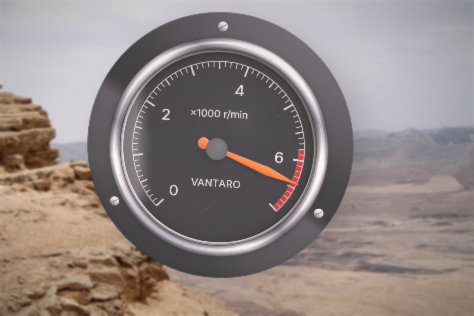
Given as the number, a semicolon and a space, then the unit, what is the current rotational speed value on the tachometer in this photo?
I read 6400; rpm
